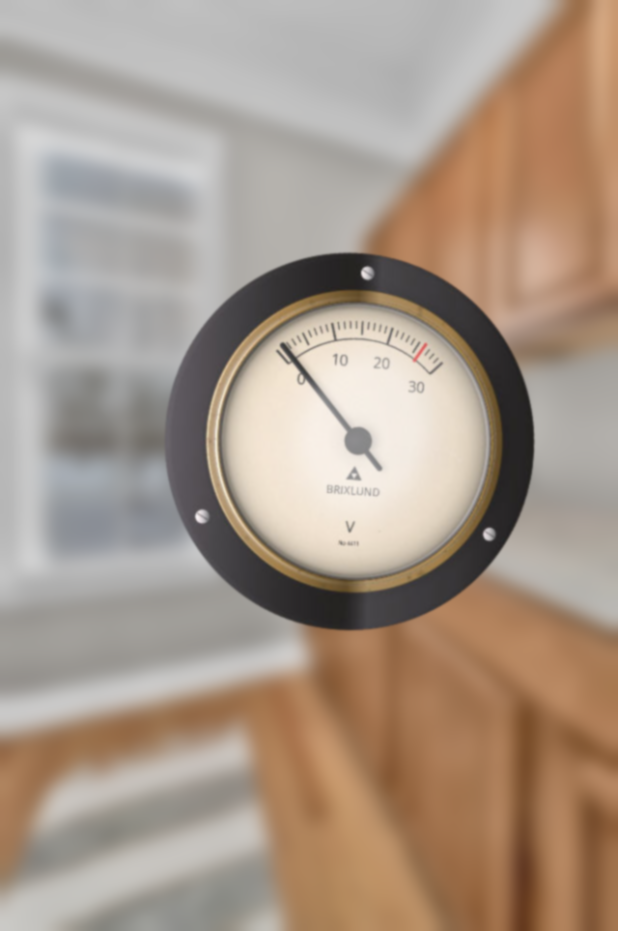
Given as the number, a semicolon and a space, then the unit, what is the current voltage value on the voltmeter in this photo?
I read 1; V
